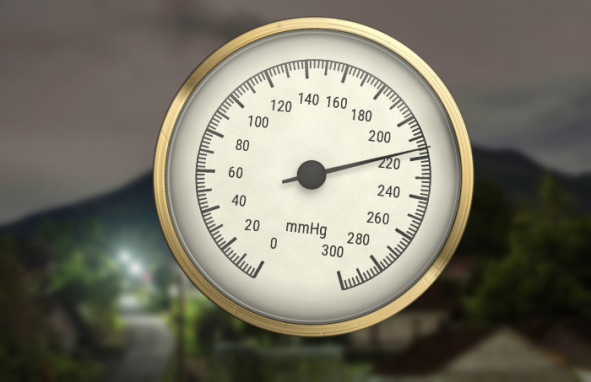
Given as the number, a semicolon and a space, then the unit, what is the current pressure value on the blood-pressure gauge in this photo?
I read 216; mmHg
